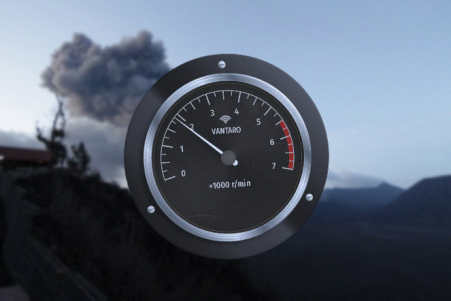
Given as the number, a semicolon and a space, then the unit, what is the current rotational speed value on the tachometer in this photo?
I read 1875; rpm
